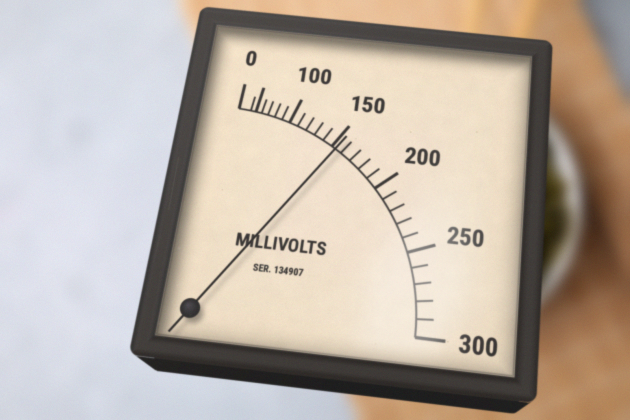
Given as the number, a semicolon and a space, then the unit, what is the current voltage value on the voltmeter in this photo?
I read 155; mV
